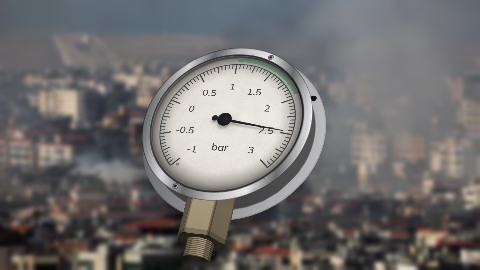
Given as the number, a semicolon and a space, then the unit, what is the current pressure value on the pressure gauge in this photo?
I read 2.5; bar
